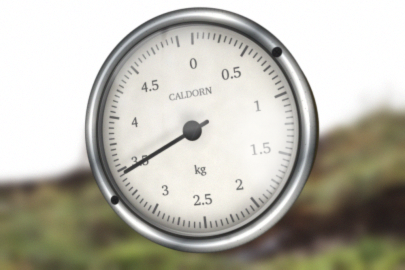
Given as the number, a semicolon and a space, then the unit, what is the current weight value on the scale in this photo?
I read 3.45; kg
